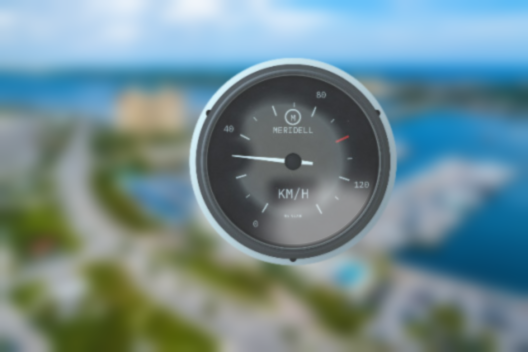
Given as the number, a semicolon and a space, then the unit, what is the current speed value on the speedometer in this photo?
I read 30; km/h
